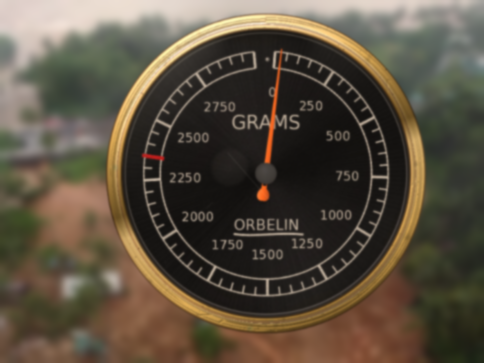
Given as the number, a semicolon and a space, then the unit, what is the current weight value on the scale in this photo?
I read 25; g
